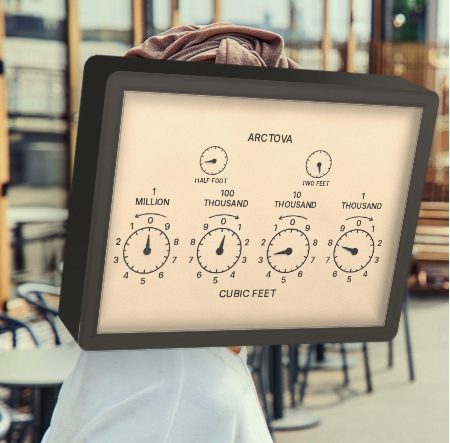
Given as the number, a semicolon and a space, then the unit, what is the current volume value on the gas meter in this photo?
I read 2800; ft³
